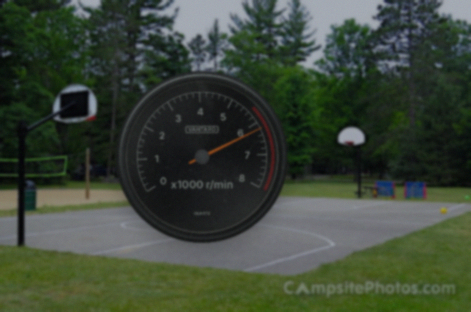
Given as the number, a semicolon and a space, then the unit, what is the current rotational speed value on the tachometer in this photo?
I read 6200; rpm
